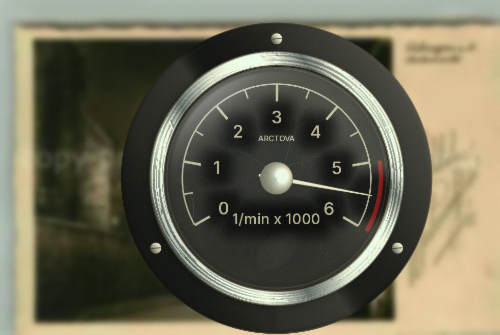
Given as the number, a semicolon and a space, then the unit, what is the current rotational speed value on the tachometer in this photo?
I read 5500; rpm
